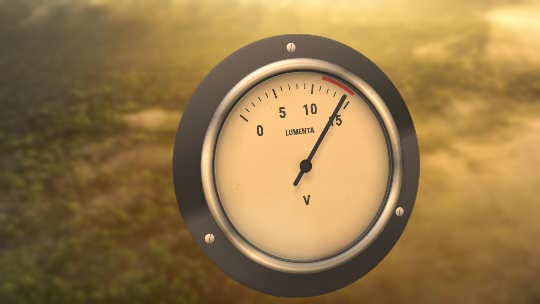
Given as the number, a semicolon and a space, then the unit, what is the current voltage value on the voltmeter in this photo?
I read 14; V
